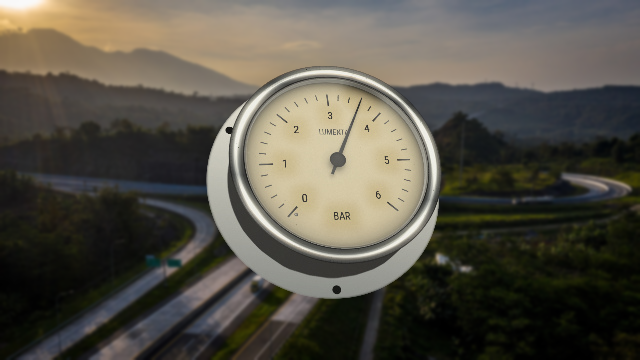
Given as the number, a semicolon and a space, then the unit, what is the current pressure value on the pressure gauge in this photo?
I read 3.6; bar
